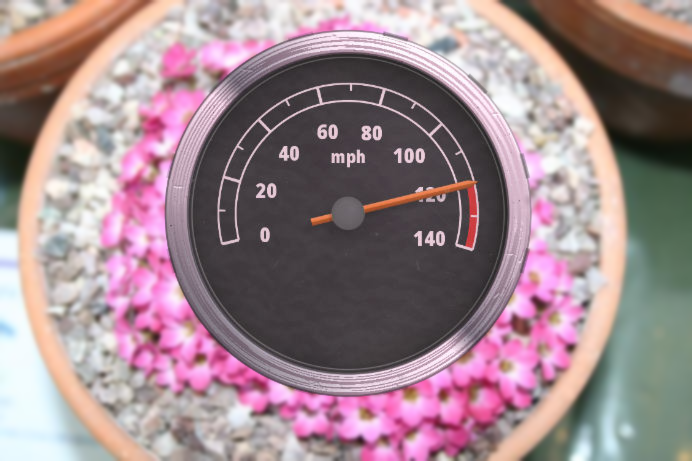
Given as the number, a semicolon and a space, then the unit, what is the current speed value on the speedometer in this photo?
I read 120; mph
